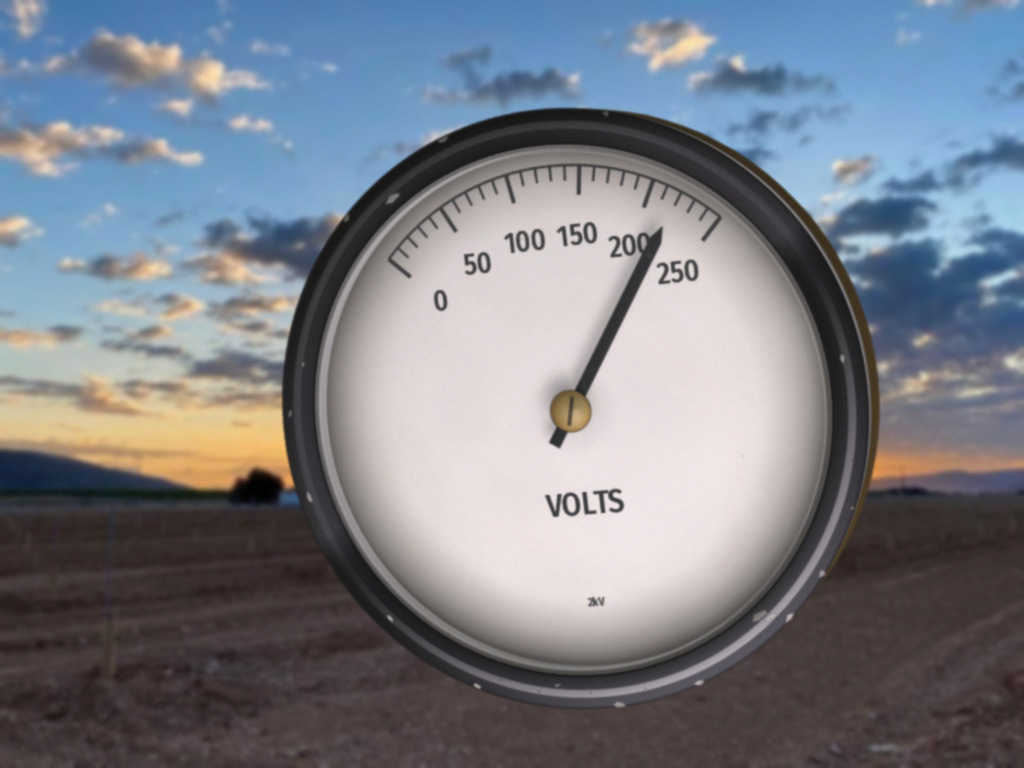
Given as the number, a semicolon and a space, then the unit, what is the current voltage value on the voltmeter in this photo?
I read 220; V
